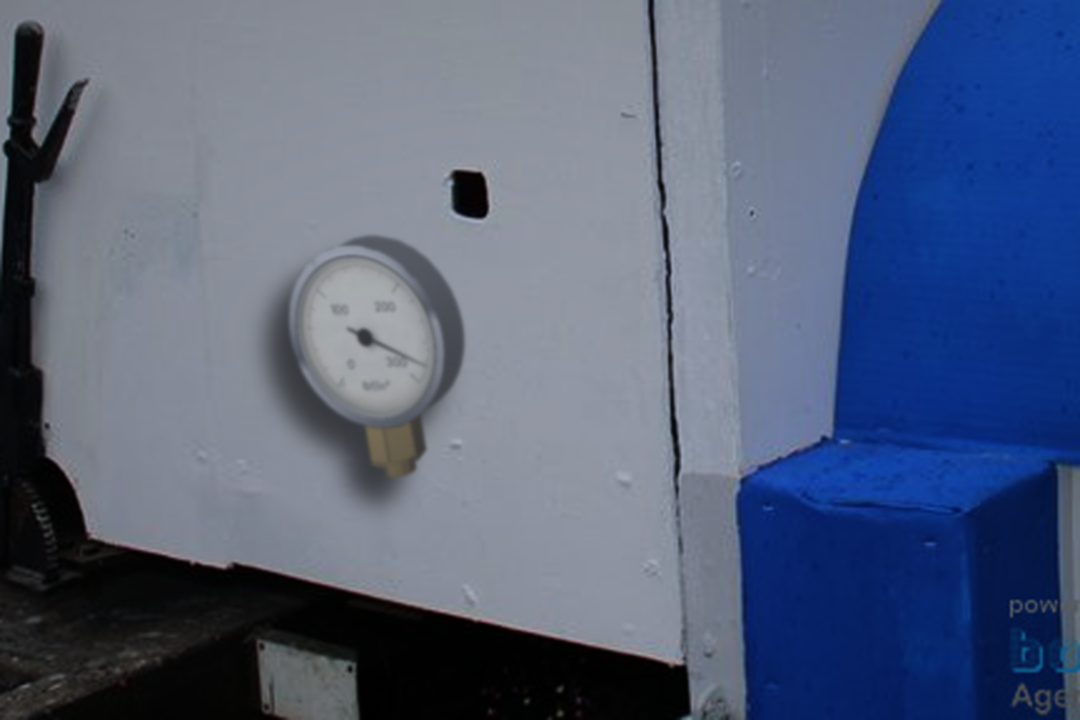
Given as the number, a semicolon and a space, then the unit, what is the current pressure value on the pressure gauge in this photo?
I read 280; psi
